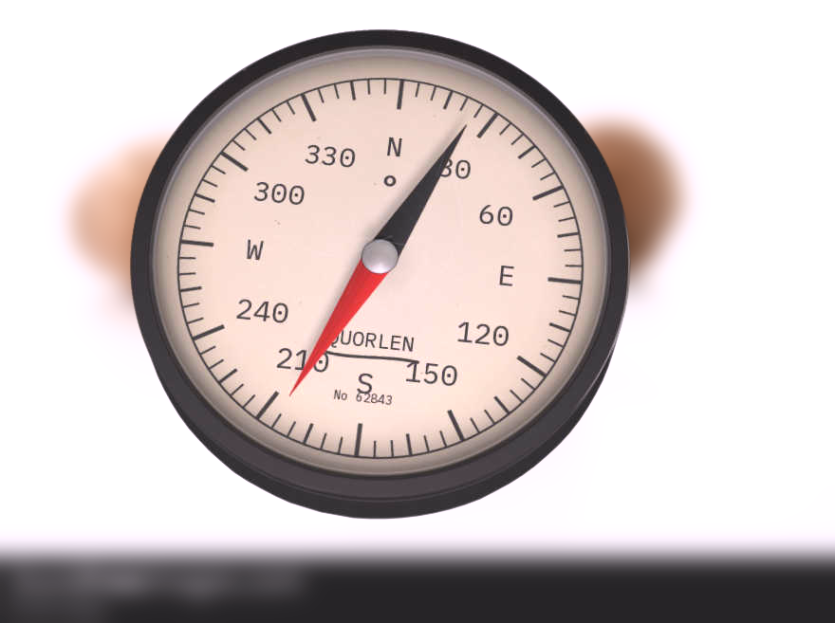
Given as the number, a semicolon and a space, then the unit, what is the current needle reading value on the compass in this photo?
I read 205; °
